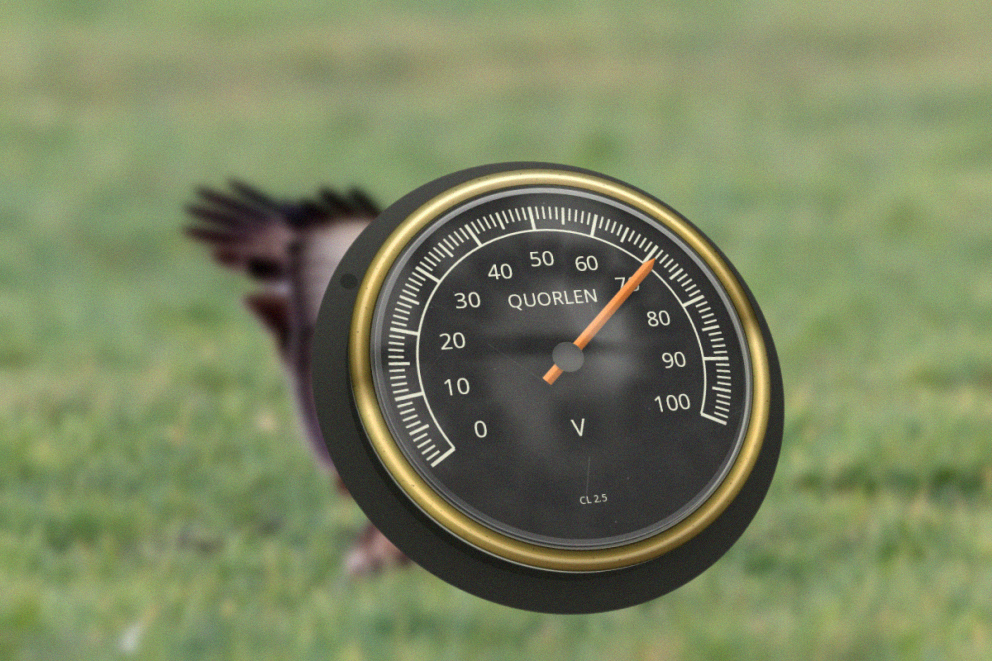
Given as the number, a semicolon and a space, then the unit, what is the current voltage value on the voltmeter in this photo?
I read 71; V
